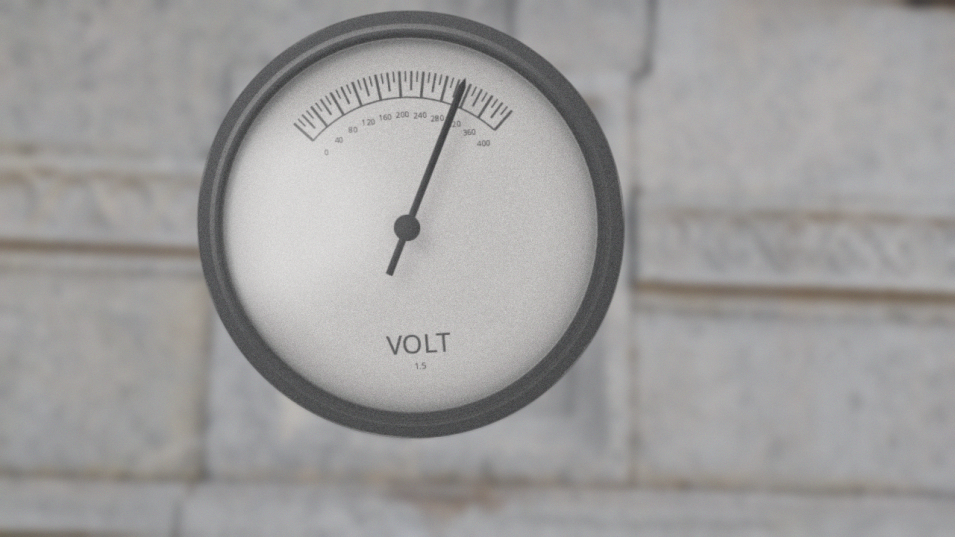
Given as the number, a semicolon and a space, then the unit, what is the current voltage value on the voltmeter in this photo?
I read 310; V
